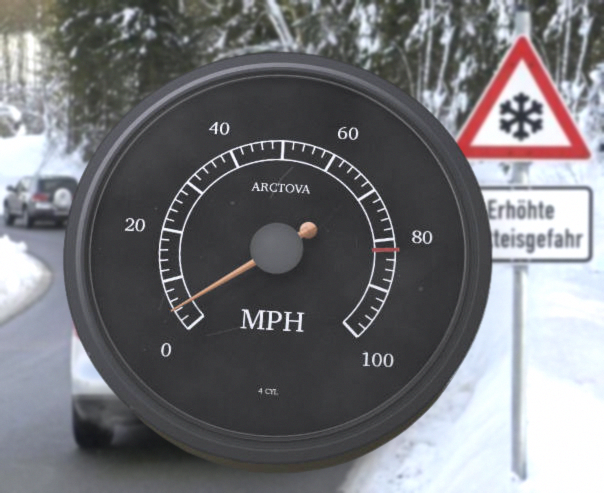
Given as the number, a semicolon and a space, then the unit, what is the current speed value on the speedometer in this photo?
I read 4; mph
